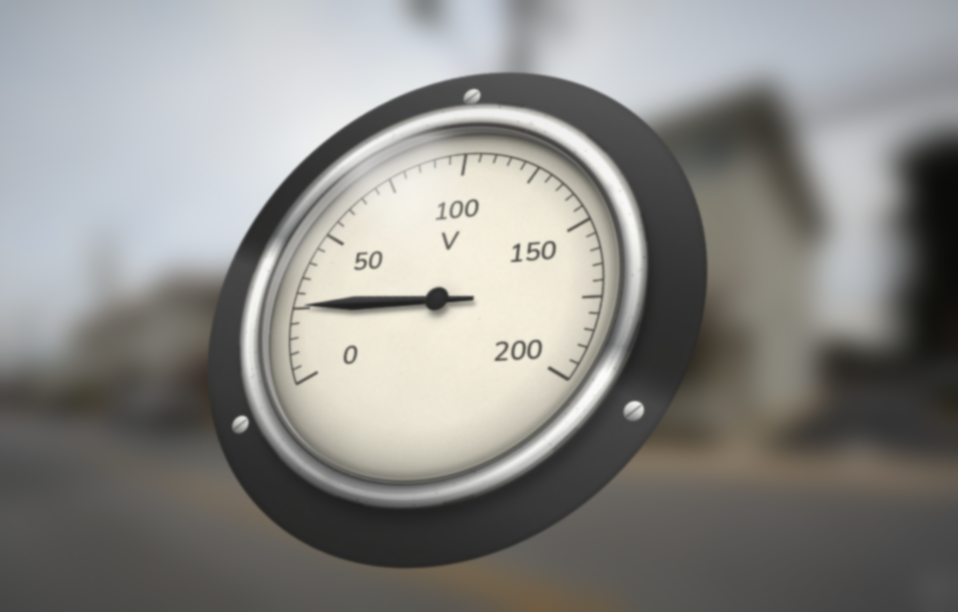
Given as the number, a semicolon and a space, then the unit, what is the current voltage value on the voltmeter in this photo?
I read 25; V
